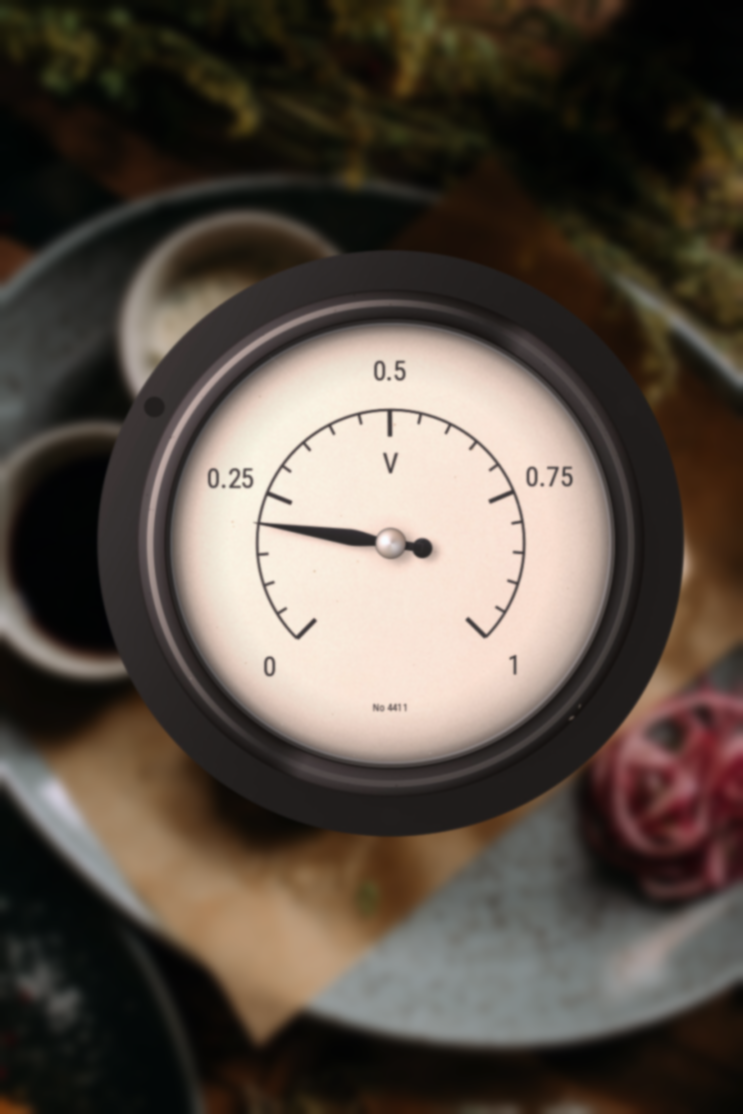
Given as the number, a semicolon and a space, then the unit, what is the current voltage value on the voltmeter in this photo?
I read 0.2; V
